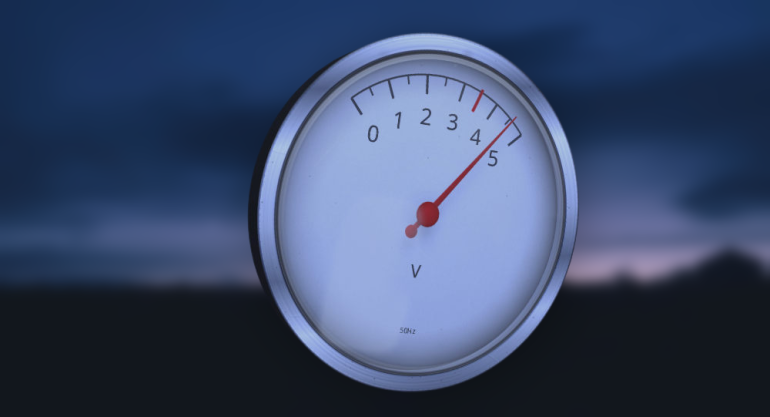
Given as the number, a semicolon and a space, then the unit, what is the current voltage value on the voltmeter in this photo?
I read 4.5; V
